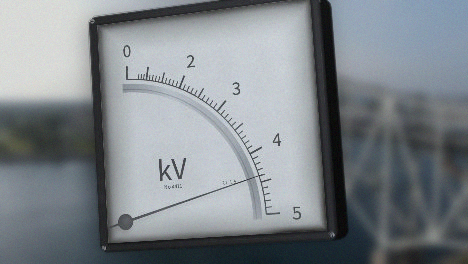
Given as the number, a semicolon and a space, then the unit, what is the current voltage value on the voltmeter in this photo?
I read 4.4; kV
